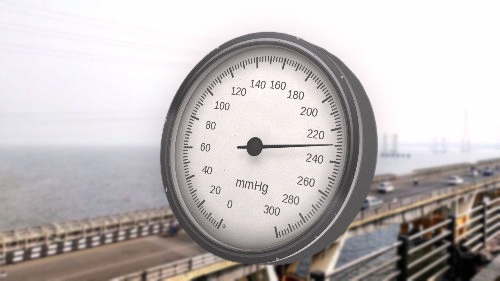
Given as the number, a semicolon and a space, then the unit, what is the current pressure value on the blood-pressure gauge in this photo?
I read 230; mmHg
